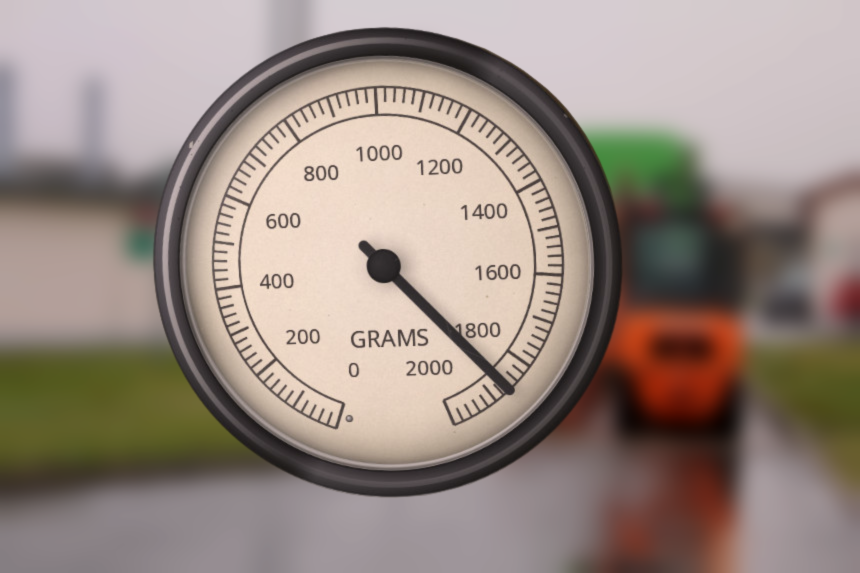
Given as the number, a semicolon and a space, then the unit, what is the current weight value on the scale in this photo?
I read 1860; g
